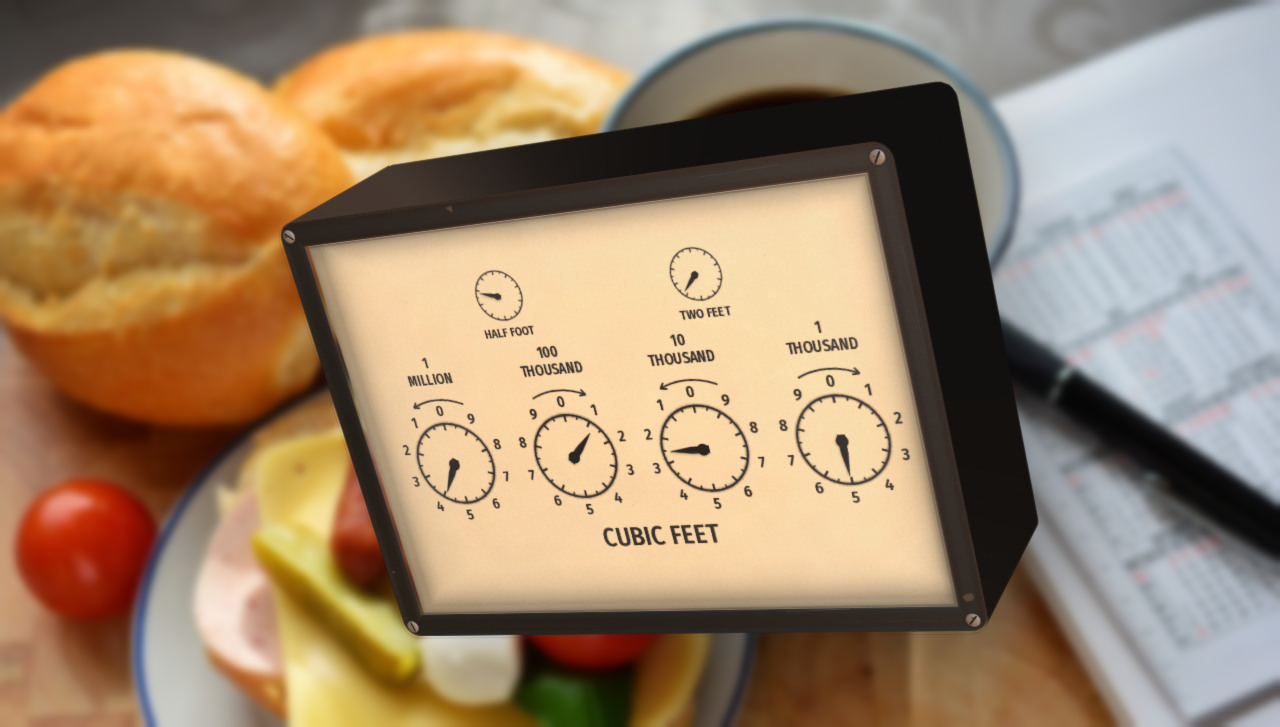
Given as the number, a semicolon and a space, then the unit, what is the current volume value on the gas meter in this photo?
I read 412500; ft³
